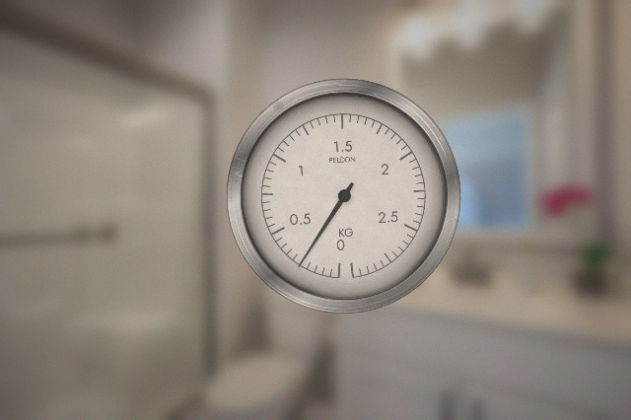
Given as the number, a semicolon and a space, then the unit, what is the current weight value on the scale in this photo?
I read 0.25; kg
